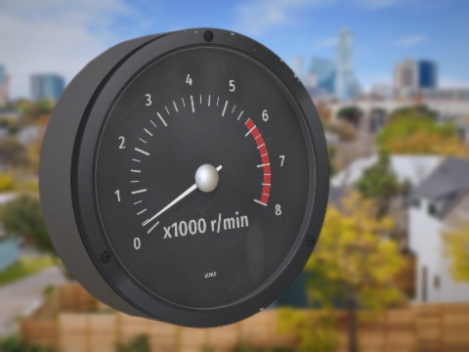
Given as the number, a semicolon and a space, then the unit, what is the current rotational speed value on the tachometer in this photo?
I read 250; rpm
